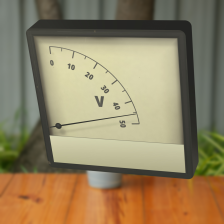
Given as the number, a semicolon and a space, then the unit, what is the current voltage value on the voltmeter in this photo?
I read 45; V
